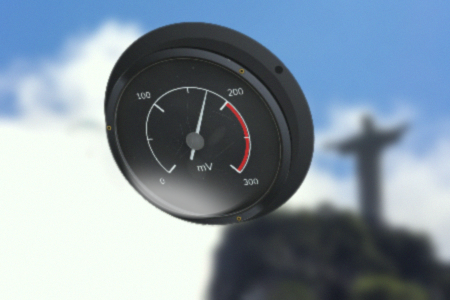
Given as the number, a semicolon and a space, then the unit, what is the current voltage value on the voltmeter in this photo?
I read 175; mV
